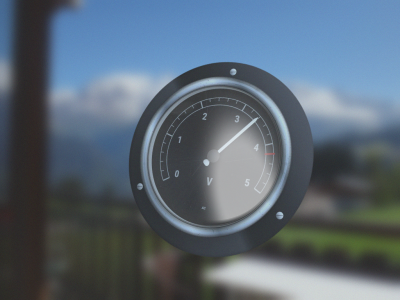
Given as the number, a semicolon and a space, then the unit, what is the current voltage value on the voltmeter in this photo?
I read 3.4; V
